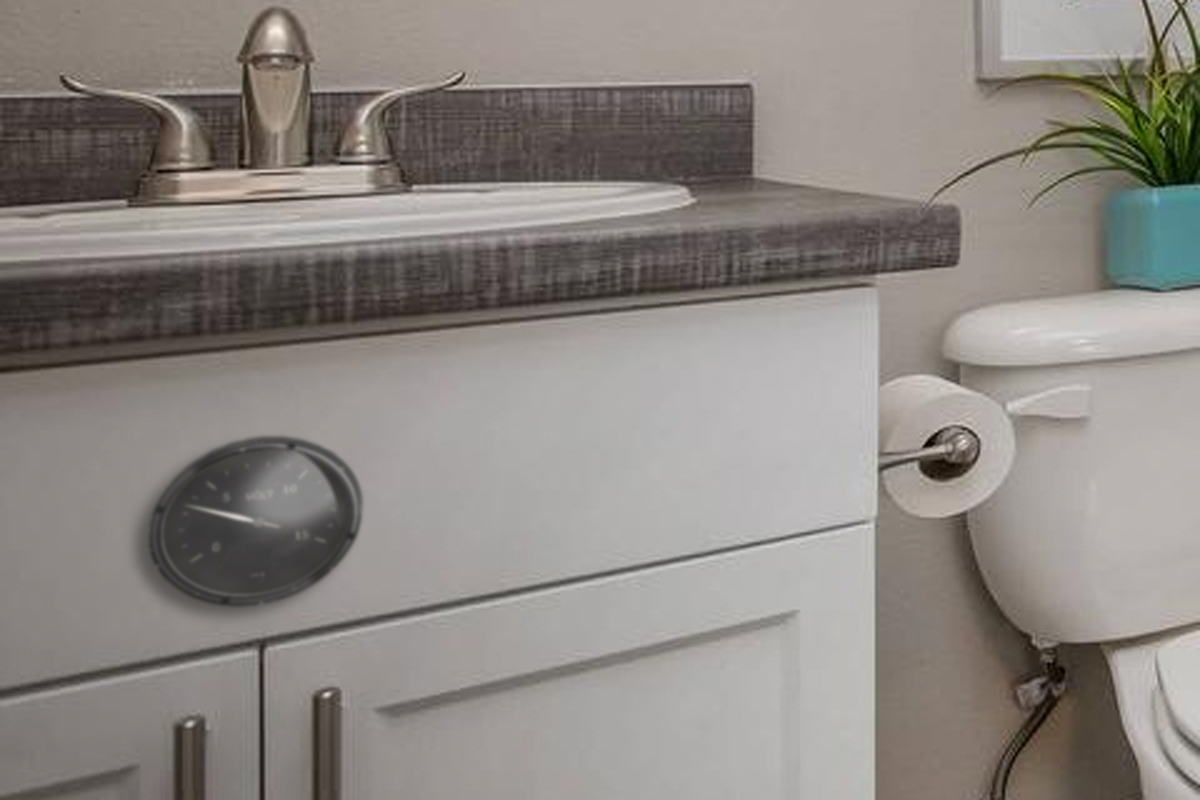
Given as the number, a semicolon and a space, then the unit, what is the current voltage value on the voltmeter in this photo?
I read 3.5; V
